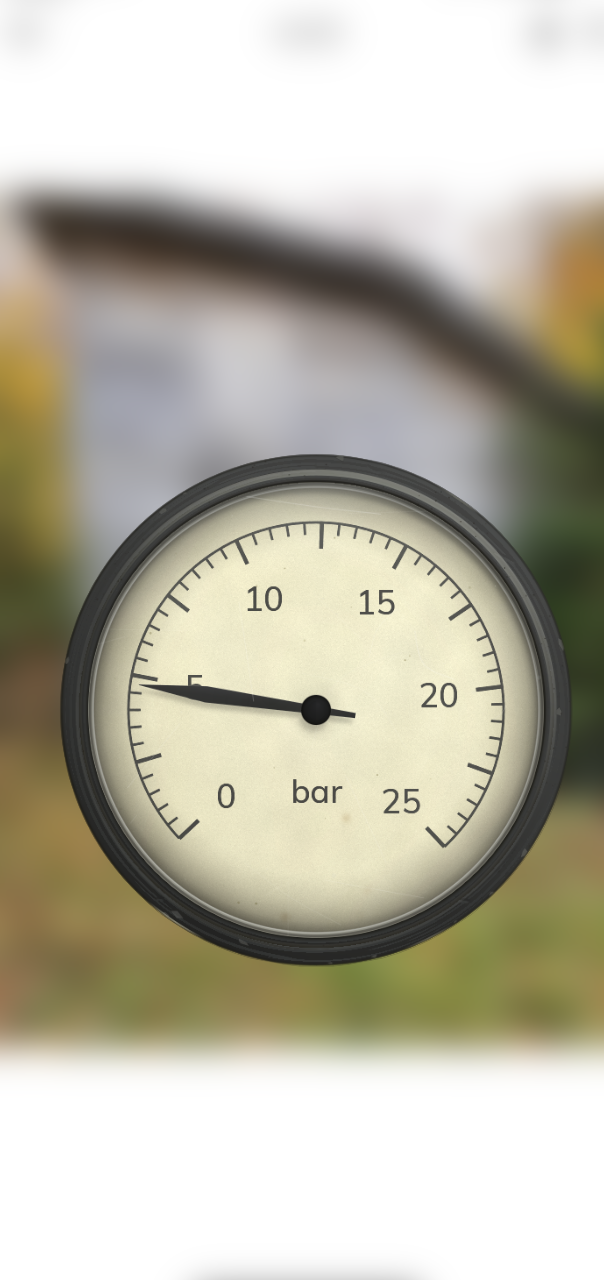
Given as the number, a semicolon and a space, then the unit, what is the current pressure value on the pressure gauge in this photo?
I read 4.75; bar
